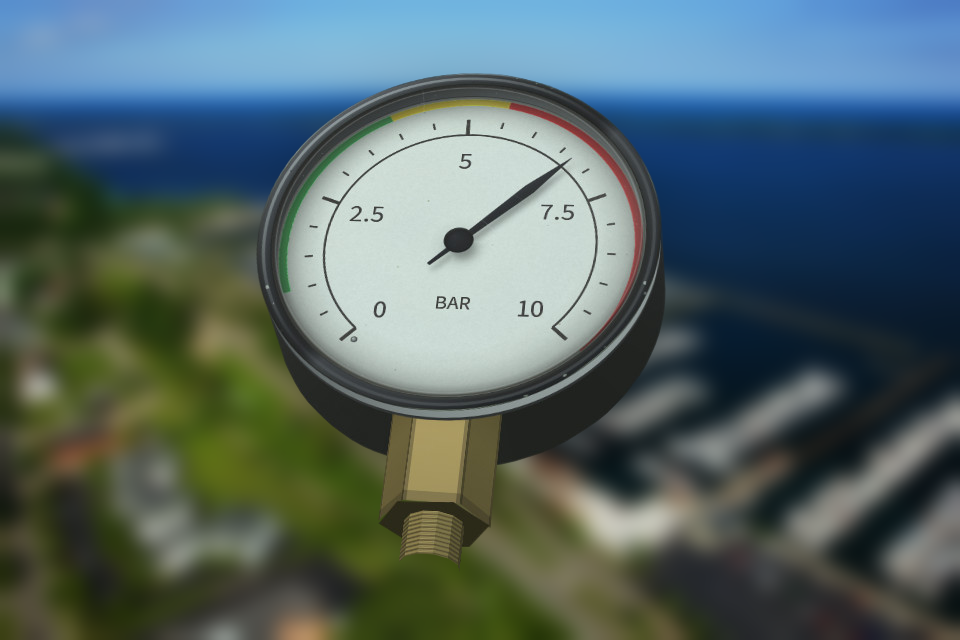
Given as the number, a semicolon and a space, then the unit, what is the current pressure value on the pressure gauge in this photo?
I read 6.75; bar
